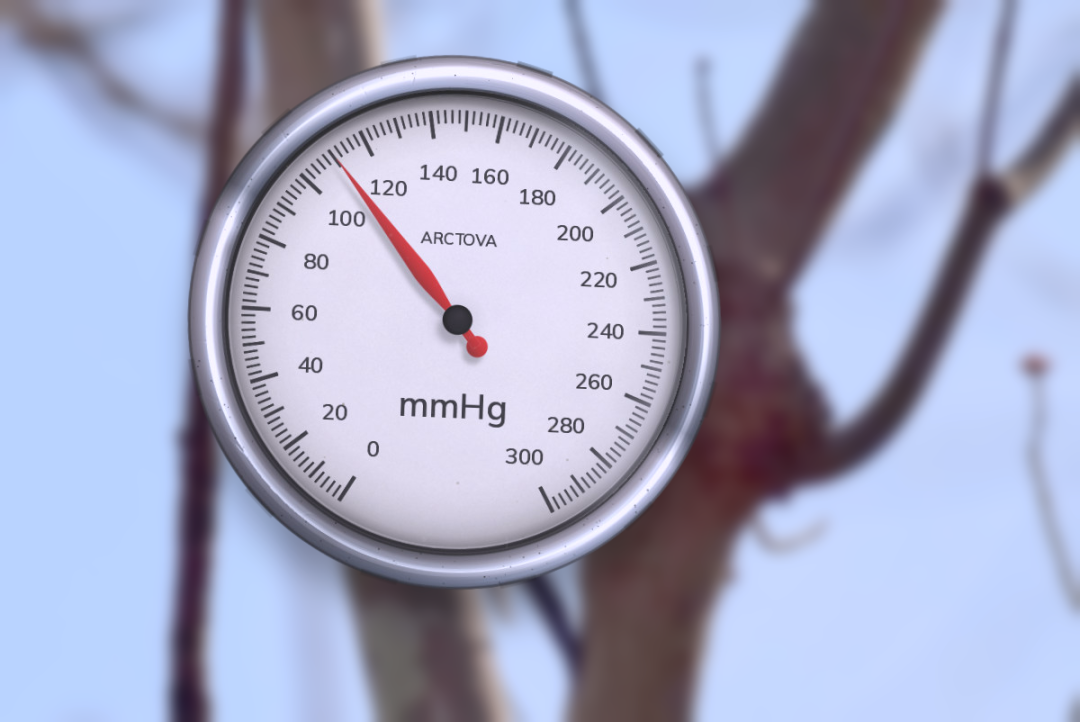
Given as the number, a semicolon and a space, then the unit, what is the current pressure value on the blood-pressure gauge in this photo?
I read 110; mmHg
